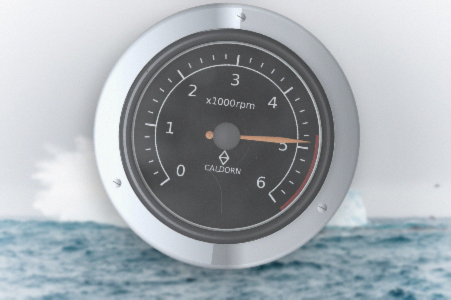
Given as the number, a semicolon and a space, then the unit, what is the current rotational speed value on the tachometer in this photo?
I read 4900; rpm
